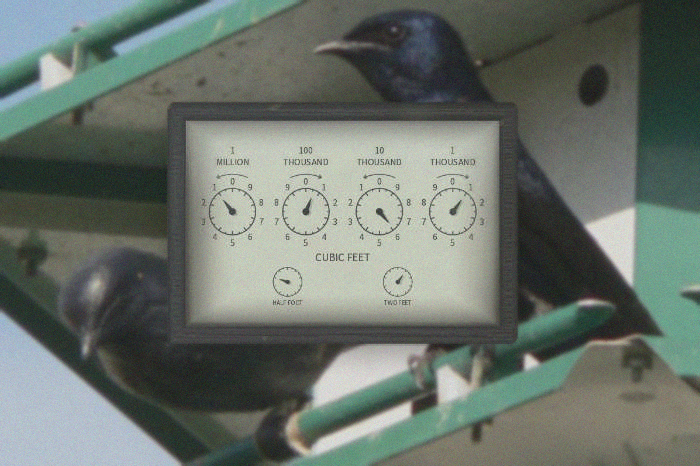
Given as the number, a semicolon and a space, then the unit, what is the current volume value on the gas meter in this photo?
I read 106100; ft³
